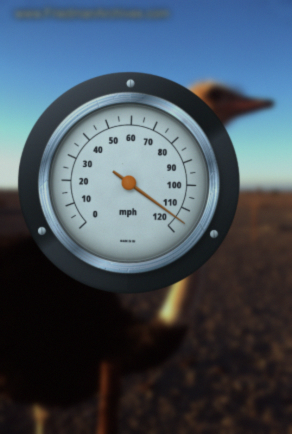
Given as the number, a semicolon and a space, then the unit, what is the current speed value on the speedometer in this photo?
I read 115; mph
